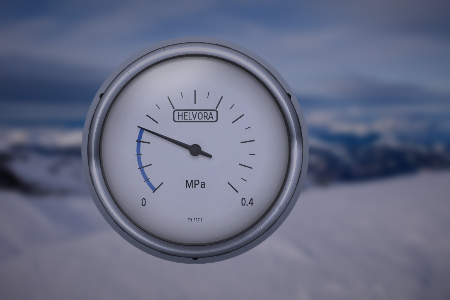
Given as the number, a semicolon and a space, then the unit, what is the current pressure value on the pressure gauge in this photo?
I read 0.1; MPa
